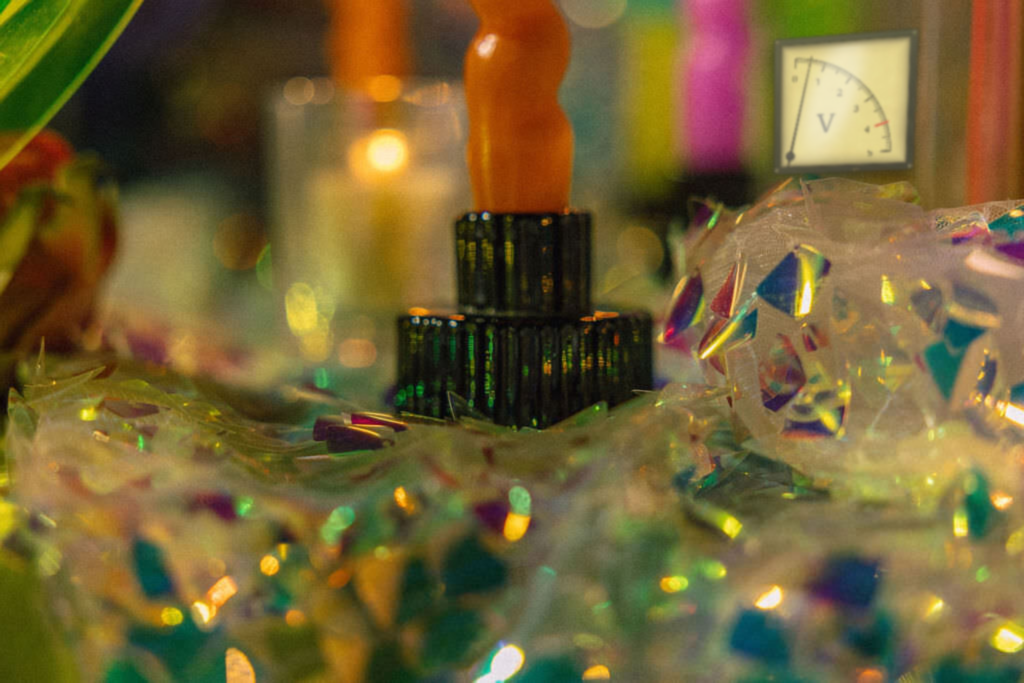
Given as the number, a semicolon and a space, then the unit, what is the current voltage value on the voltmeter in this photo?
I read 0.5; V
